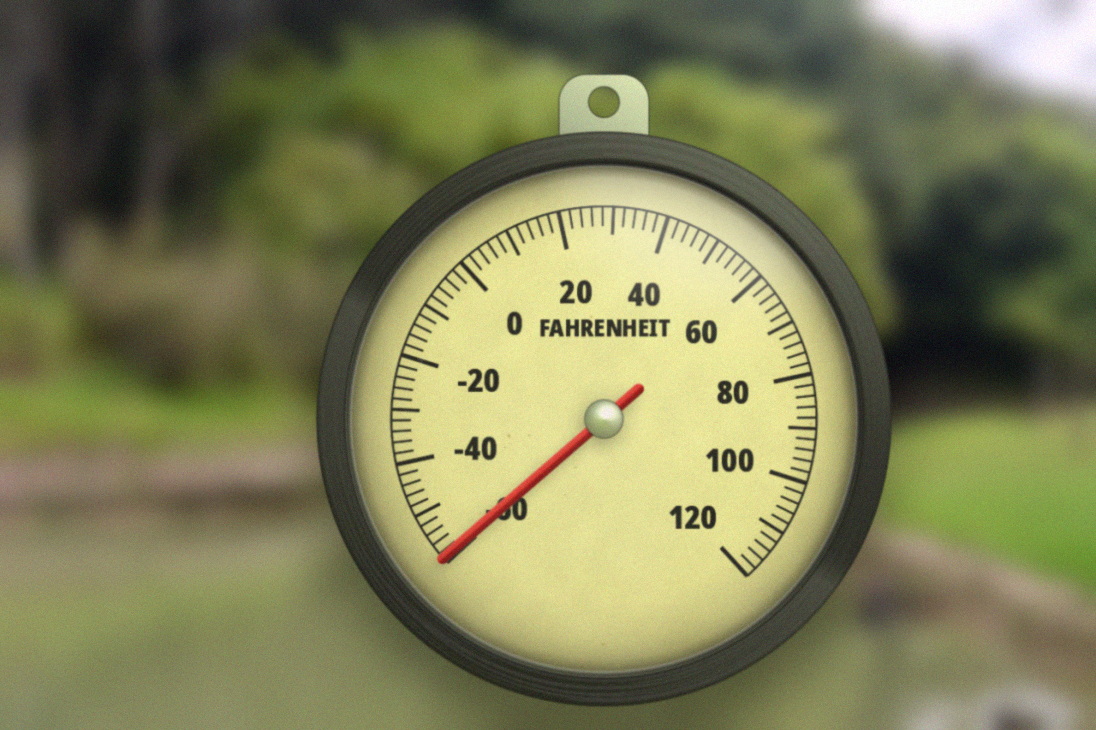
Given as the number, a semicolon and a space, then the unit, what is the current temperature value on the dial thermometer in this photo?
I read -59; °F
